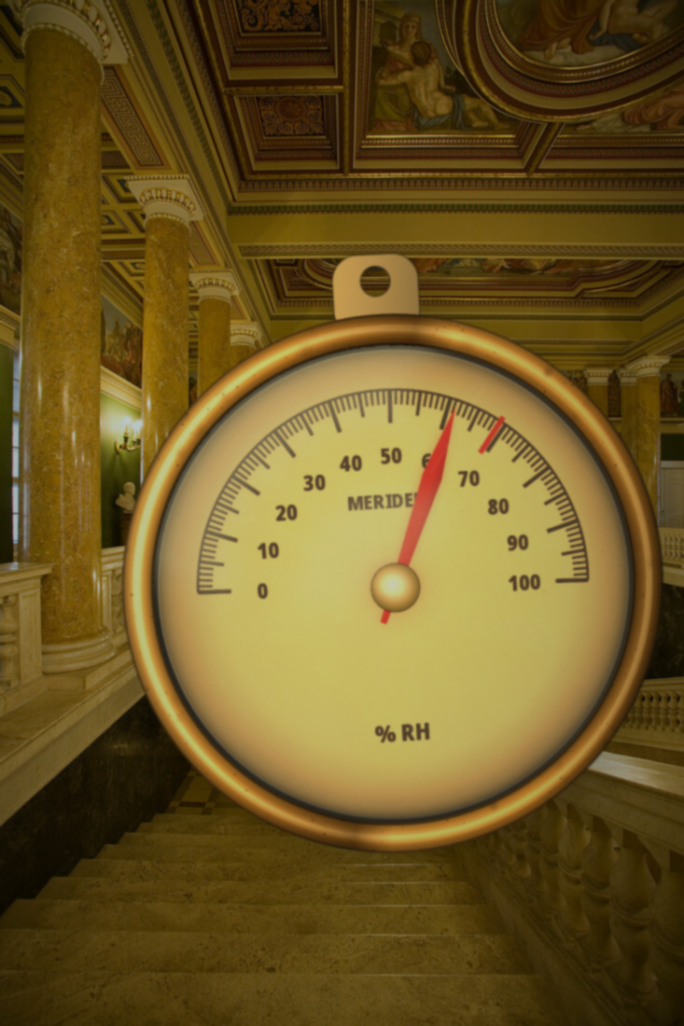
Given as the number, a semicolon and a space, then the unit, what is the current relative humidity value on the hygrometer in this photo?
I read 61; %
